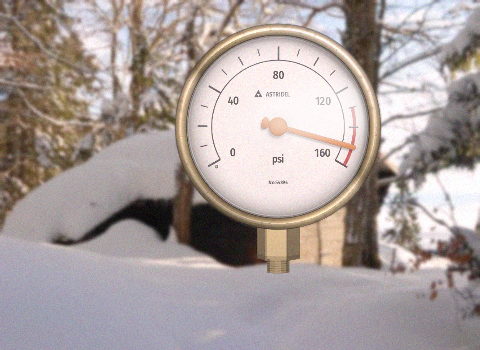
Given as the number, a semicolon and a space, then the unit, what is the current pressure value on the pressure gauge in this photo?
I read 150; psi
